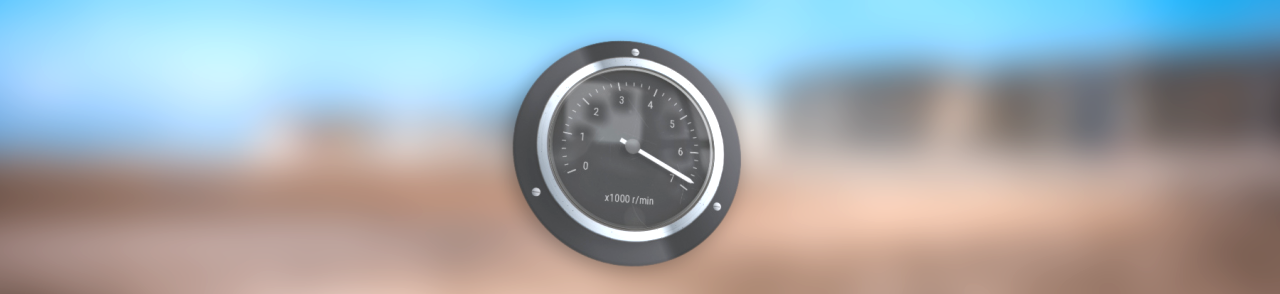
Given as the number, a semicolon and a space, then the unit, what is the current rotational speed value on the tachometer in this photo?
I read 6800; rpm
